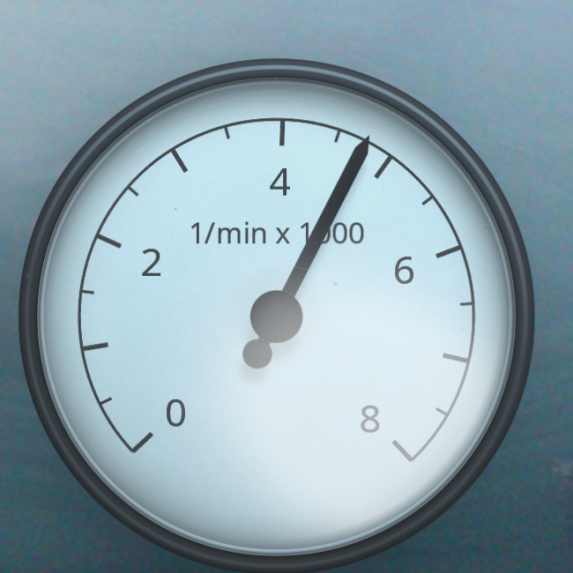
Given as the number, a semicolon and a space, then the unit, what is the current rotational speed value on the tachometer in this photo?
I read 4750; rpm
